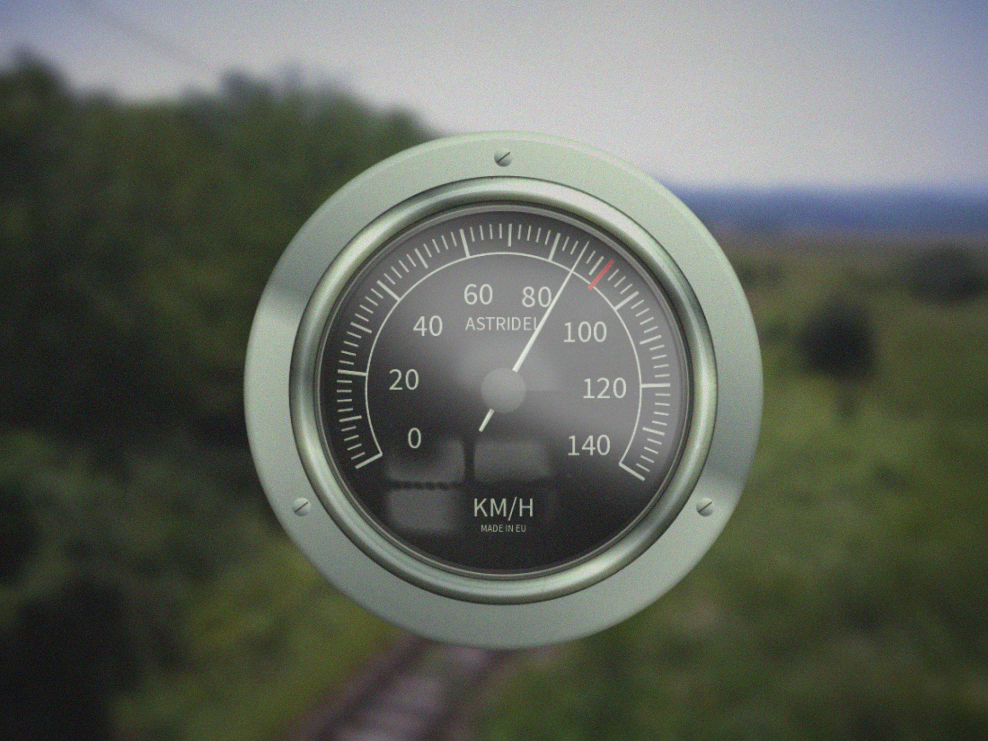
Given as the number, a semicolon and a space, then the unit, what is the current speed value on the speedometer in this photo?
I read 86; km/h
